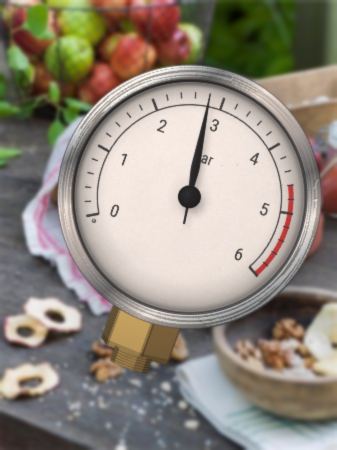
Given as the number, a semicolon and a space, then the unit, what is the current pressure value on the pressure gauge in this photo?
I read 2.8; bar
